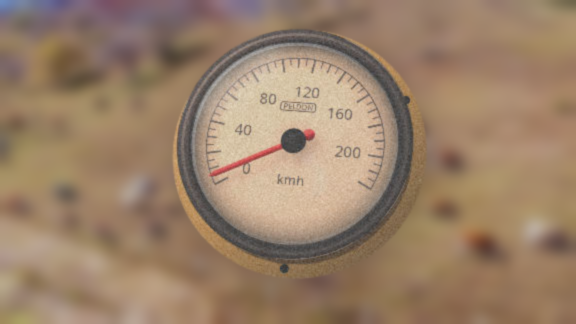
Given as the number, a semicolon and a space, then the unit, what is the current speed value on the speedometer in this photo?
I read 5; km/h
